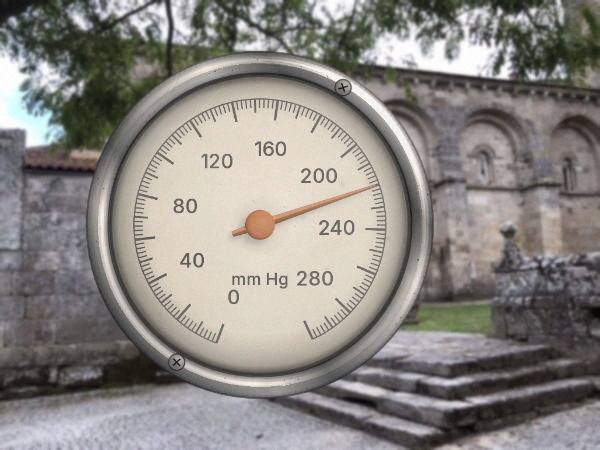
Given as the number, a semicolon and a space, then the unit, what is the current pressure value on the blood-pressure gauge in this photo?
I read 220; mmHg
